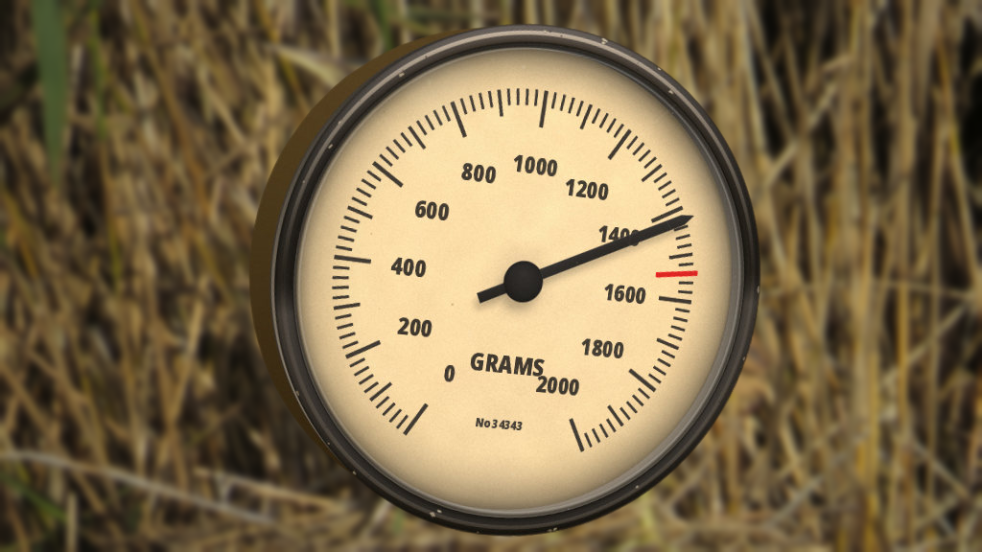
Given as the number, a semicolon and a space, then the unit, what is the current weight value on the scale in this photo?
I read 1420; g
